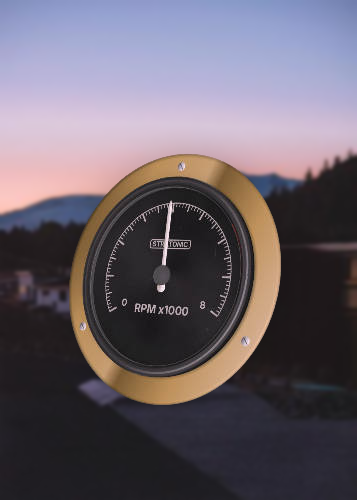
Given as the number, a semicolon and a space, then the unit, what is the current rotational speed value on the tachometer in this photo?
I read 4000; rpm
